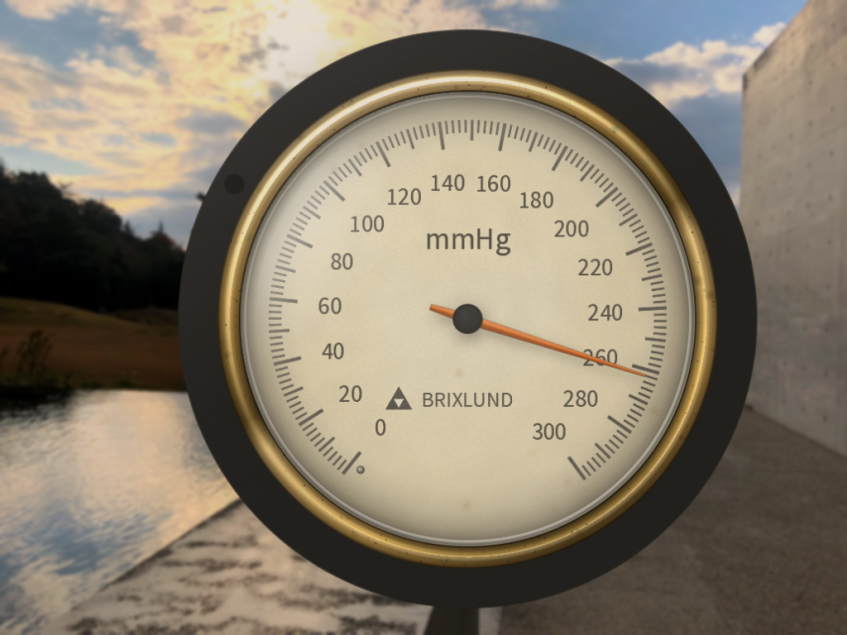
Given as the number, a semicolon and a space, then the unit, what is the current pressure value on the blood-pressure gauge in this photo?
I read 262; mmHg
